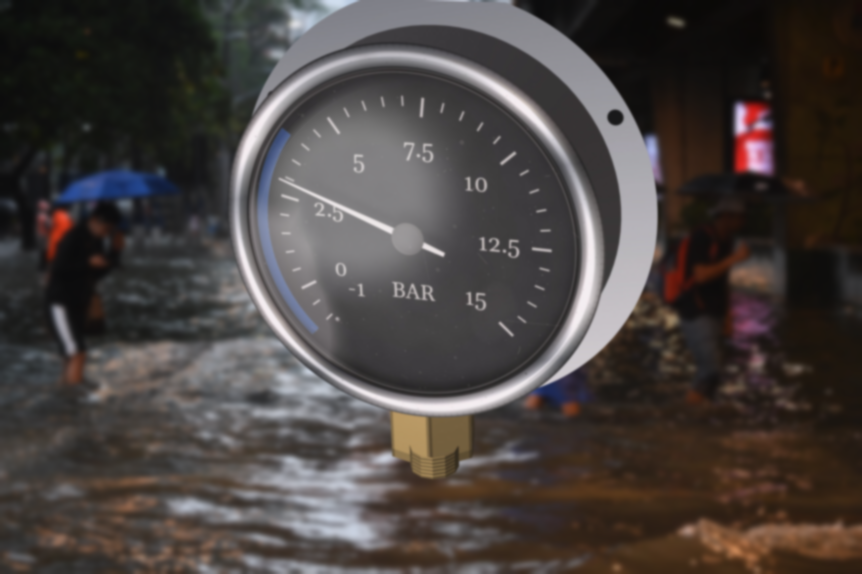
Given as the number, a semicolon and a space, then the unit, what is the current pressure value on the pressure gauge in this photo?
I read 3; bar
